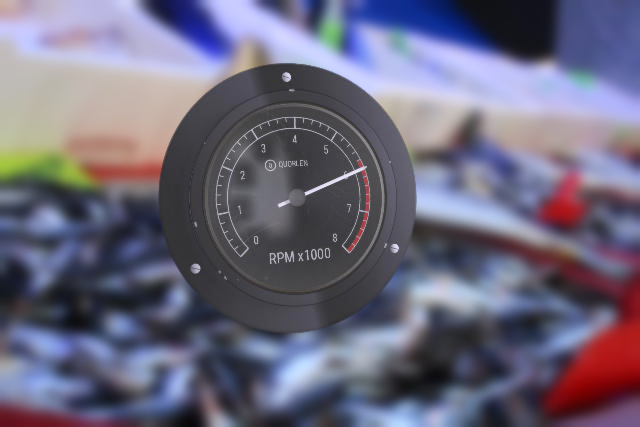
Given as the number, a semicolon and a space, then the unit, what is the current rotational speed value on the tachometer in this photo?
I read 6000; rpm
